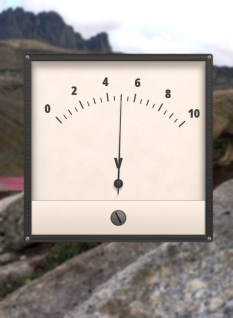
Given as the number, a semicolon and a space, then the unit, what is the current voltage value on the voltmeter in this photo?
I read 5; V
